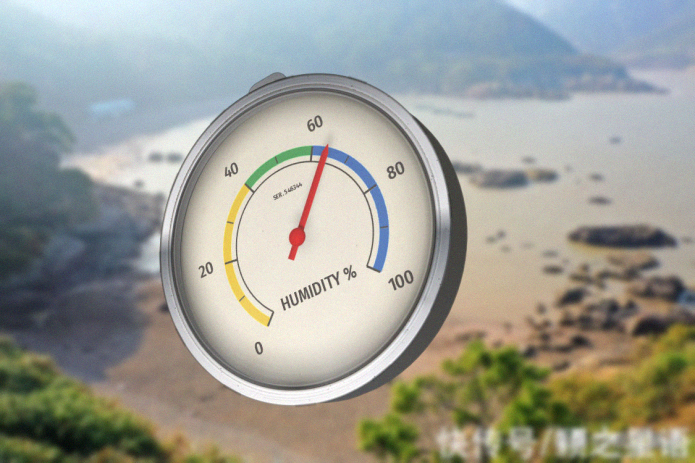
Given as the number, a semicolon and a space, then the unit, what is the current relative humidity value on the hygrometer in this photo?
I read 65; %
